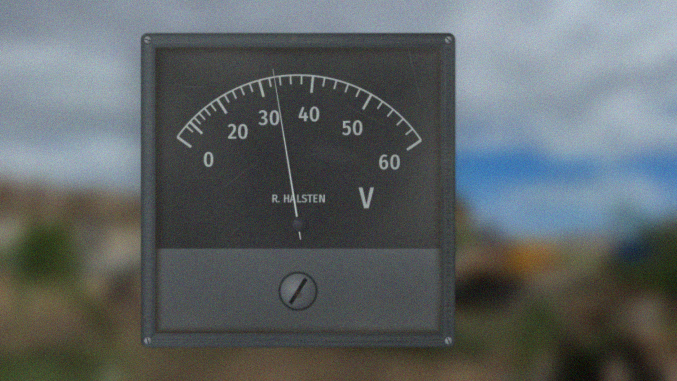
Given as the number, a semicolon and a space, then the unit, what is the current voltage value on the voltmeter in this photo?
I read 33; V
